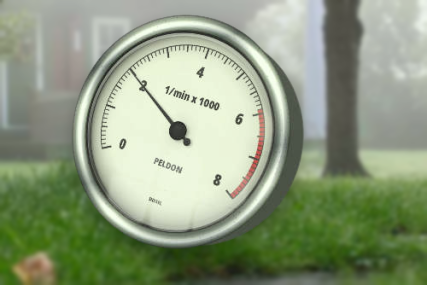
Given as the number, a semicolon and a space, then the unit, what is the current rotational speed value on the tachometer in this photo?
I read 2000; rpm
